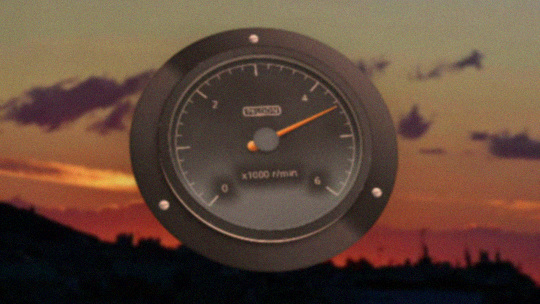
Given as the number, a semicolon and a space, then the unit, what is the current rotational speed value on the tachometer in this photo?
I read 4500; rpm
